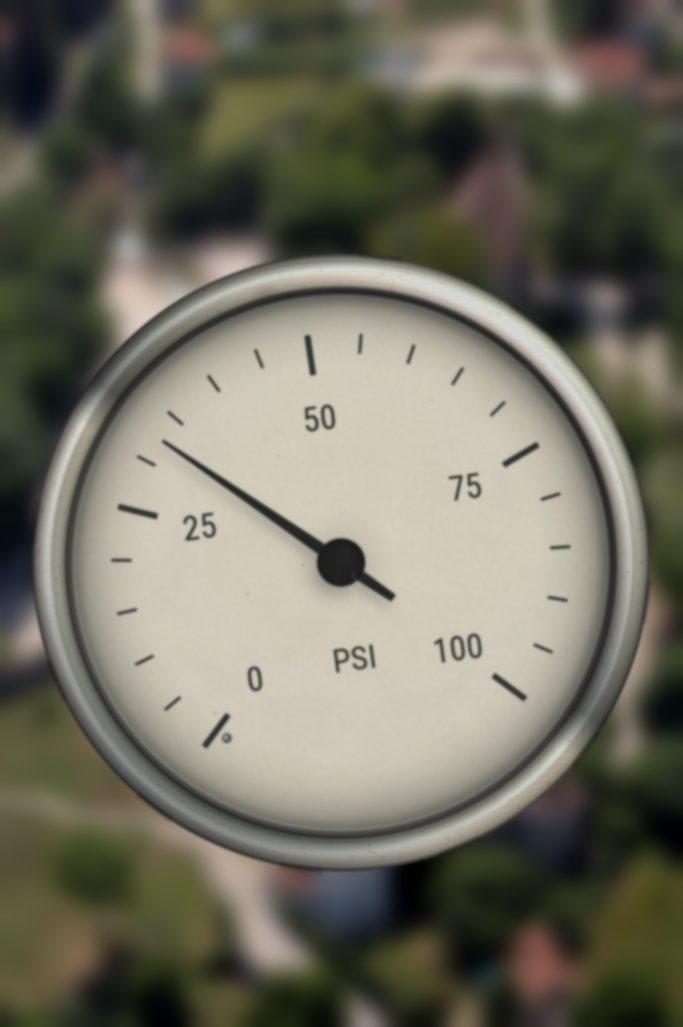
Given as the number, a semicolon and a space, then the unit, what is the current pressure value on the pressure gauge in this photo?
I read 32.5; psi
